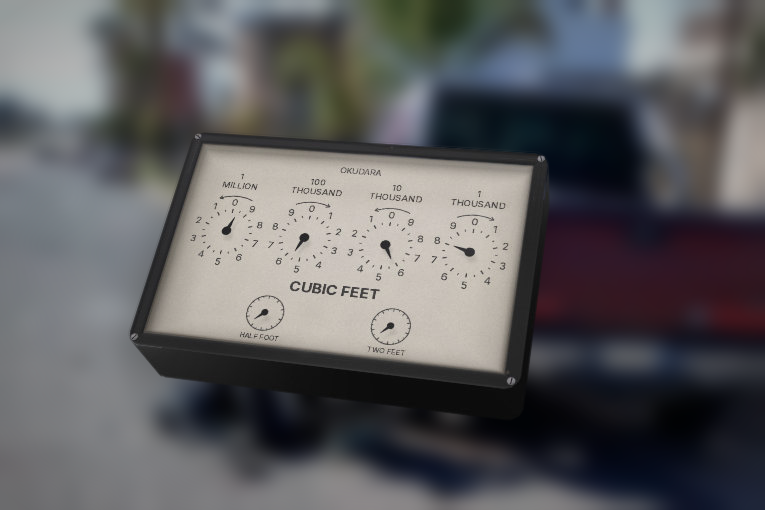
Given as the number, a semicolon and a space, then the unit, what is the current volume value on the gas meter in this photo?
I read 955800; ft³
